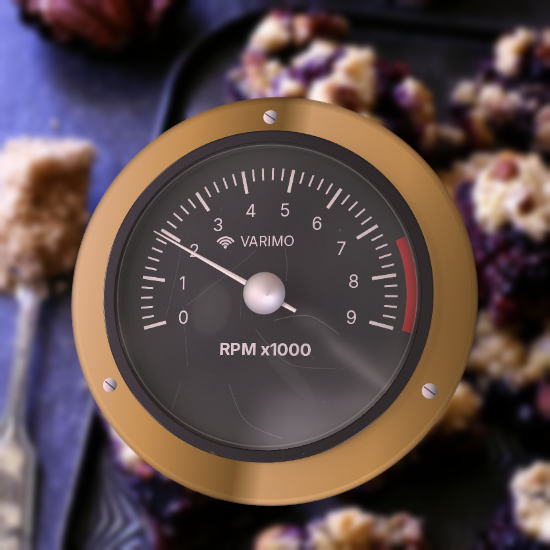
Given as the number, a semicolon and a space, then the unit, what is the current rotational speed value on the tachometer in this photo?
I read 1900; rpm
